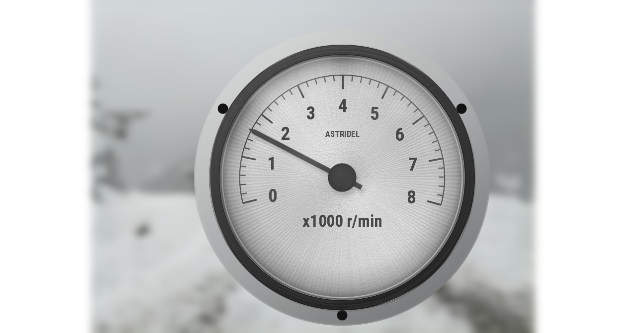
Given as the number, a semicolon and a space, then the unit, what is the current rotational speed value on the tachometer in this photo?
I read 1600; rpm
